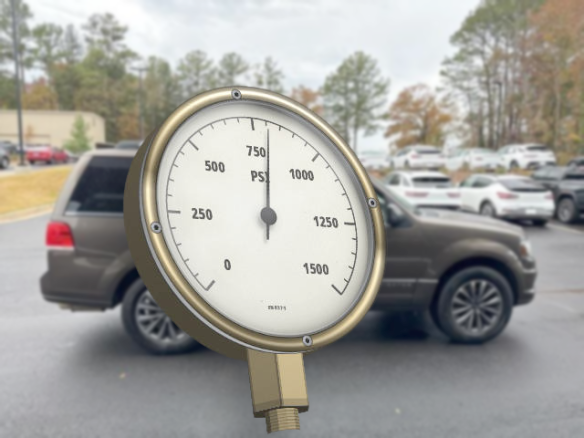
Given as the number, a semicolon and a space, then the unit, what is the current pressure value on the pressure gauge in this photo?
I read 800; psi
